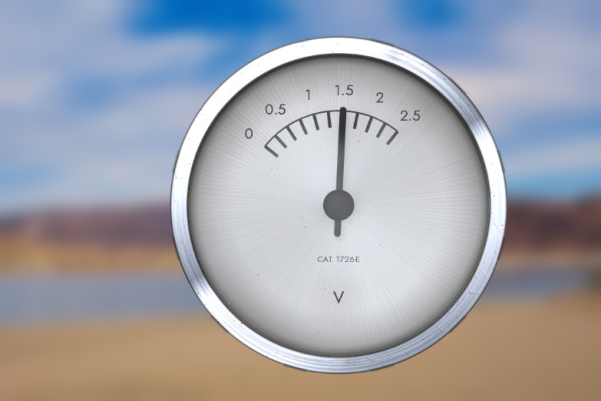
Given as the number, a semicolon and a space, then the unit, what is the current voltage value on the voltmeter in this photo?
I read 1.5; V
